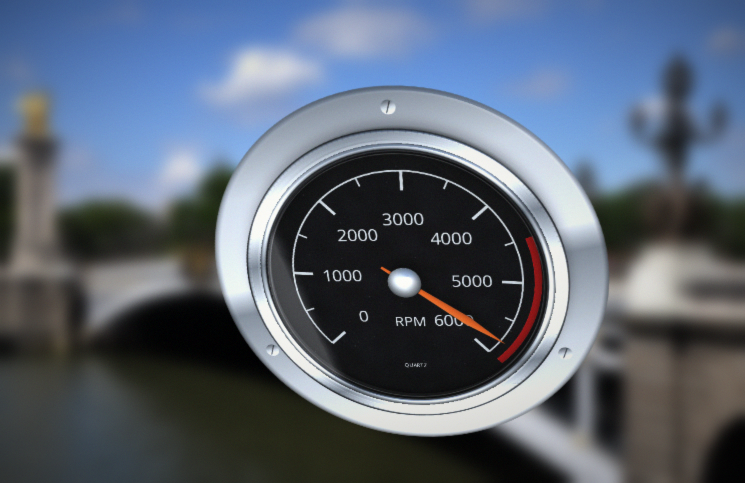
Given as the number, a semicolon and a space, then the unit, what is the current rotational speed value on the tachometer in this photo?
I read 5750; rpm
